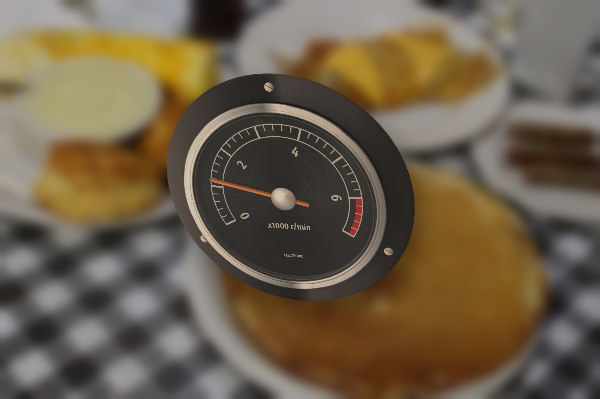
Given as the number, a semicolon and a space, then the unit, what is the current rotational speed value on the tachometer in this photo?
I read 1200; rpm
